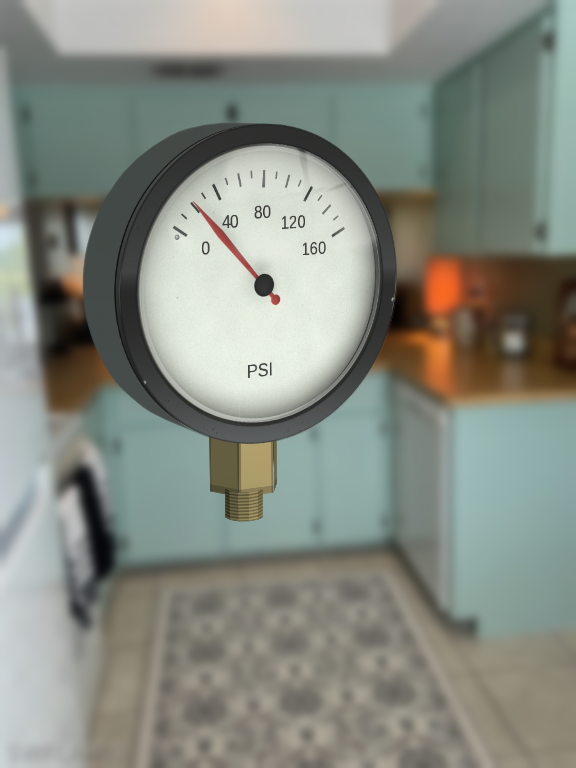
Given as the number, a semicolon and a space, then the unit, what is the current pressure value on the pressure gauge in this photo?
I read 20; psi
